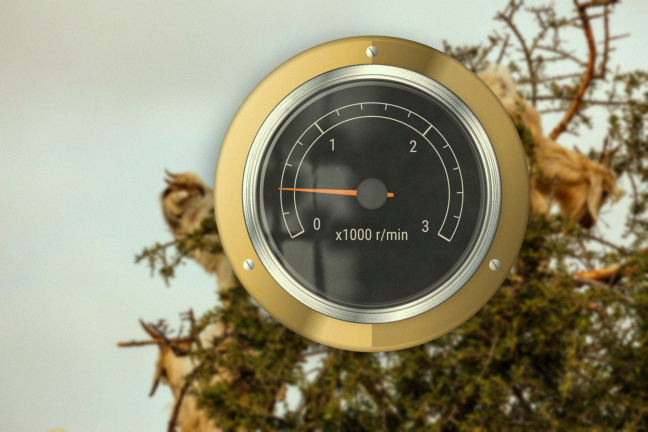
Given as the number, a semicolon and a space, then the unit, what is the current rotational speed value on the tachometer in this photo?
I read 400; rpm
